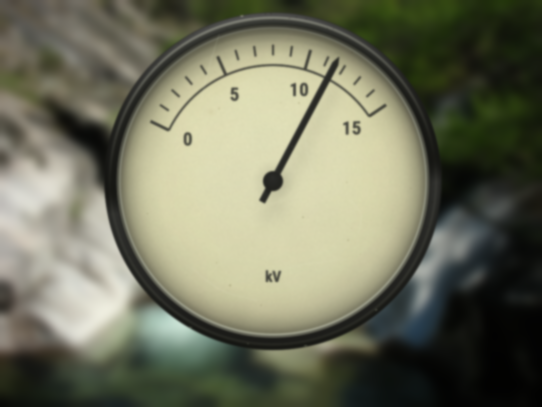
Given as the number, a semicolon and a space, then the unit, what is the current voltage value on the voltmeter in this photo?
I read 11.5; kV
